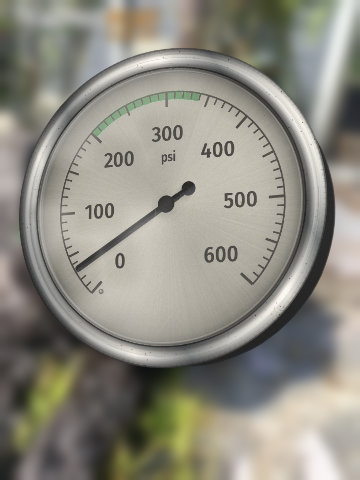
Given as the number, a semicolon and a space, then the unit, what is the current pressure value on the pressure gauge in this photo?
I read 30; psi
